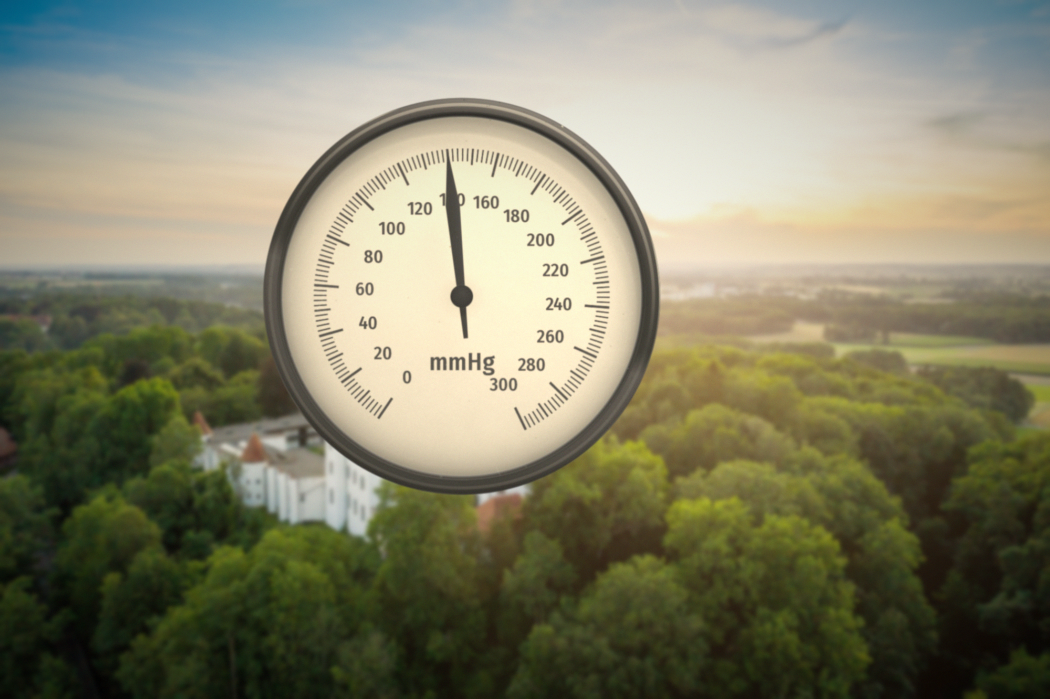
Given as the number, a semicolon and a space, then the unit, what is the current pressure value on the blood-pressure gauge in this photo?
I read 140; mmHg
